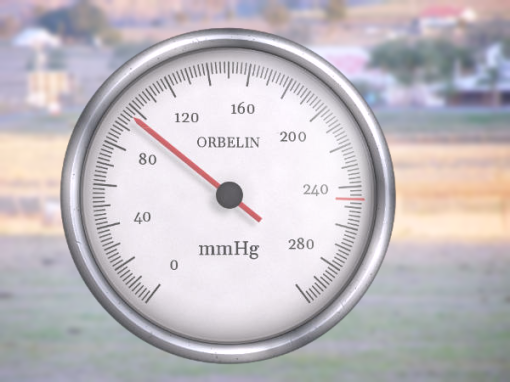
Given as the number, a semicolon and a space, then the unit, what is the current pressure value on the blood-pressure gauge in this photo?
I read 96; mmHg
